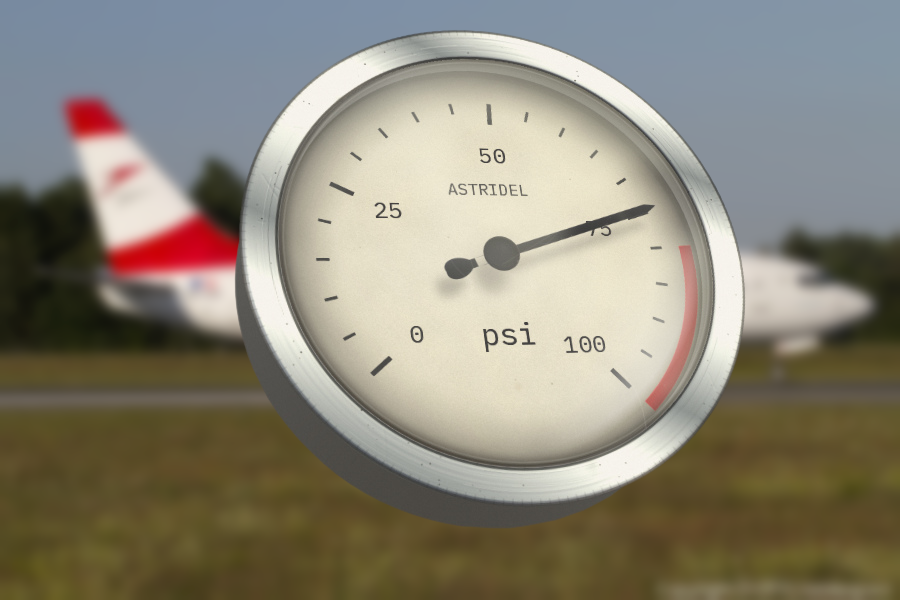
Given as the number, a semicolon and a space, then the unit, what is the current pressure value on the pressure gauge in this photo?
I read 75; psi
